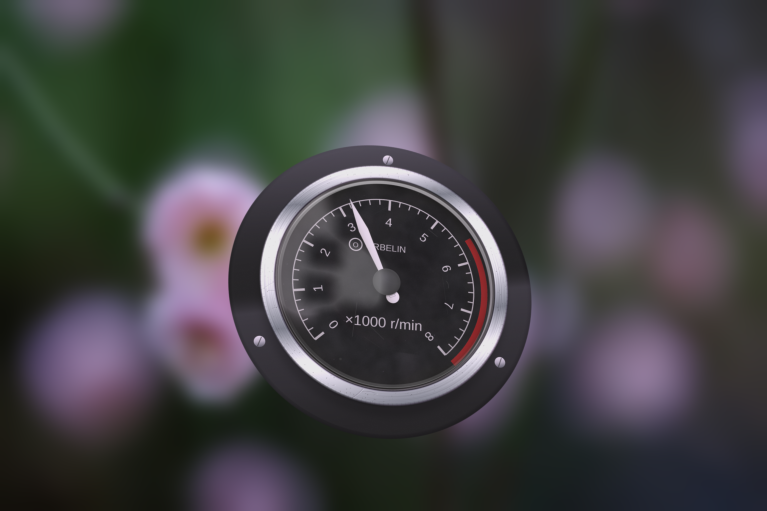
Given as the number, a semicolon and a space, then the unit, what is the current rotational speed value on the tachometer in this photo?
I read 3200; rpm
